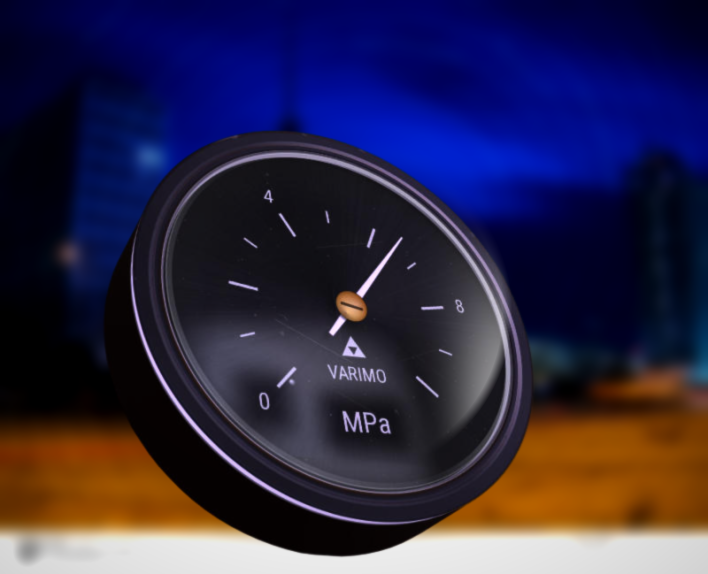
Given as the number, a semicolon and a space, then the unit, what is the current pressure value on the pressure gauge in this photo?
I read 6.5; MPa
